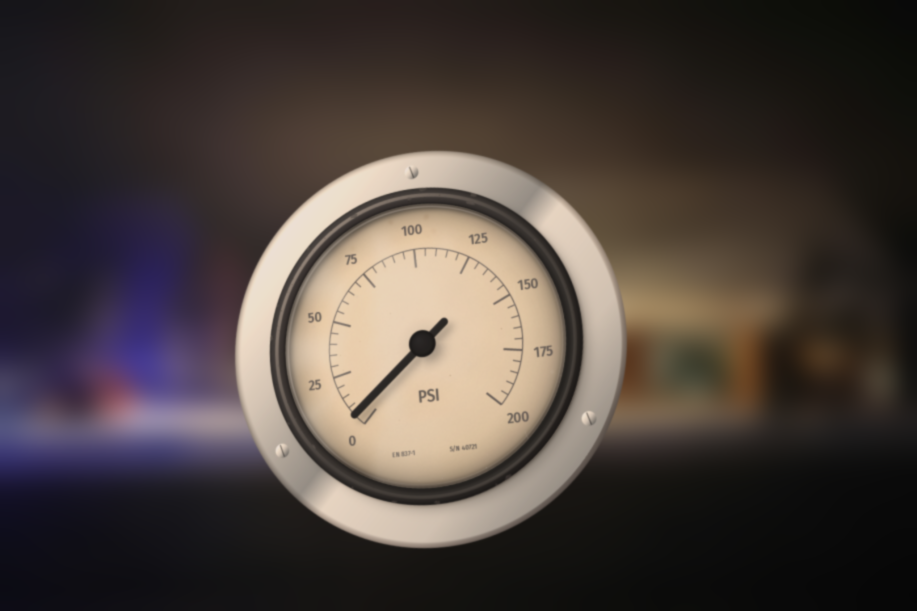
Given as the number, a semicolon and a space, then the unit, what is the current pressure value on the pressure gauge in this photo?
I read 5; psi
